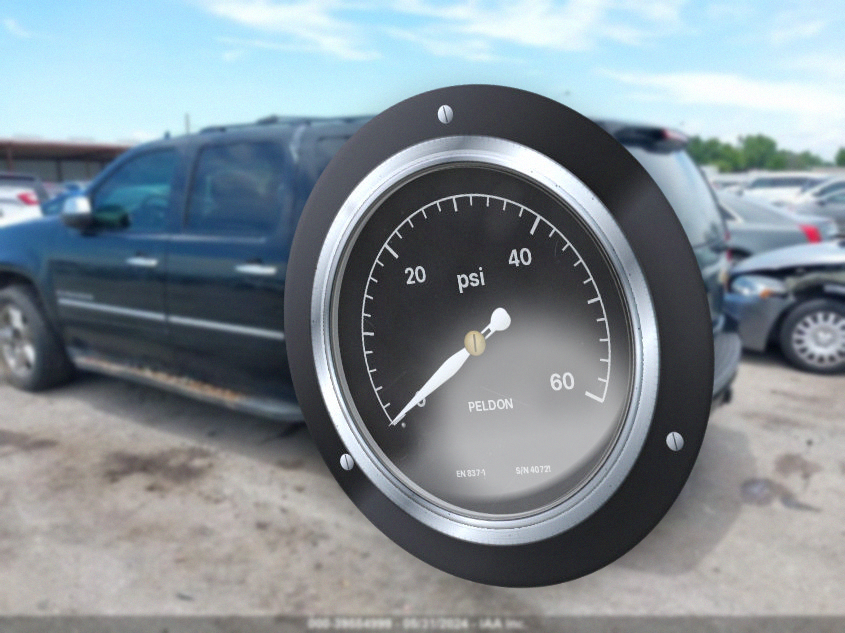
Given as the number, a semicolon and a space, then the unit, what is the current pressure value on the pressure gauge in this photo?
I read 0; psi
